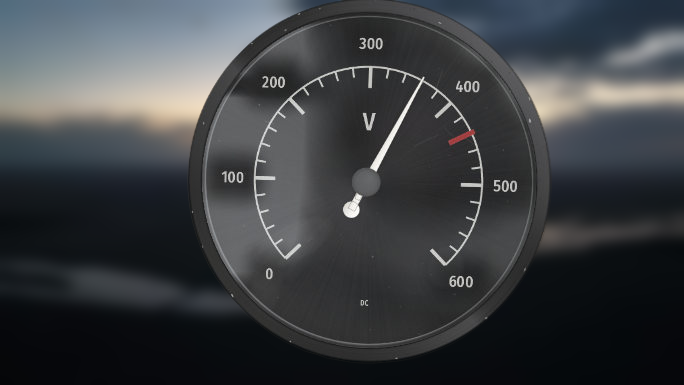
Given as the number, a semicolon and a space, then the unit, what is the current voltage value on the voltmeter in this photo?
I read 360; V
